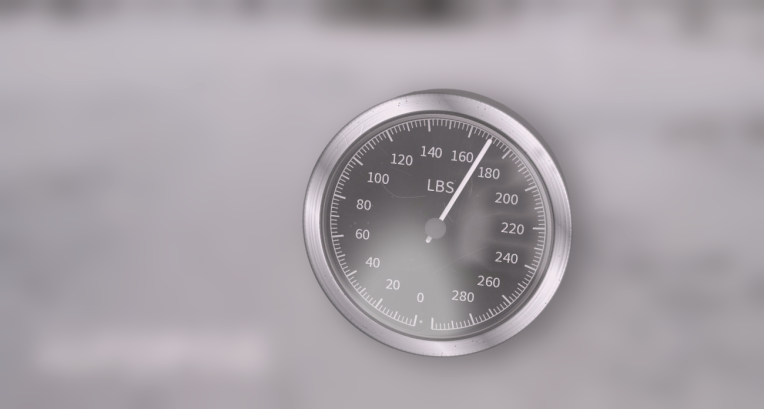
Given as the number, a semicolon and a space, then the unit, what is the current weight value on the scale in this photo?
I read 170; lb
